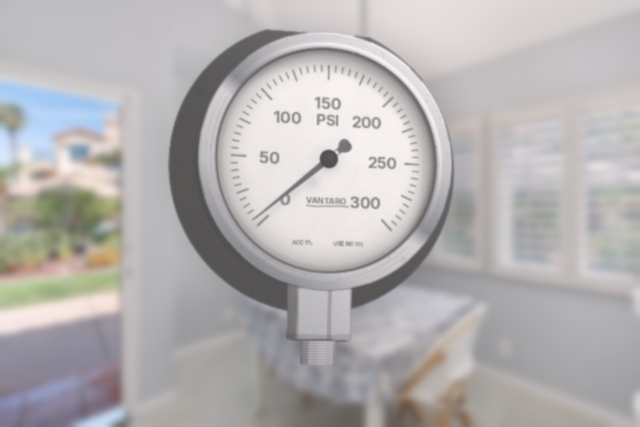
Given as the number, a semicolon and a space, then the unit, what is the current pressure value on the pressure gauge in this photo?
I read 5; psi
